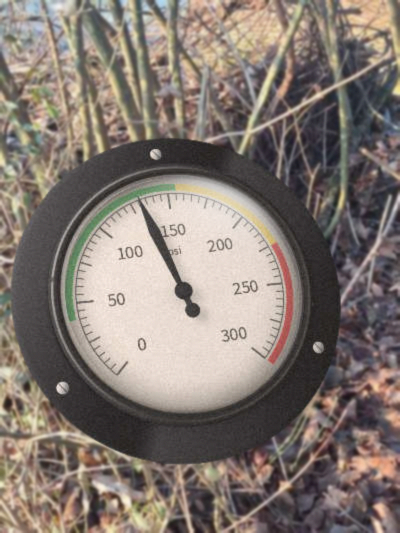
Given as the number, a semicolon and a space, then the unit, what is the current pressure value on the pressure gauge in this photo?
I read 130; psi
